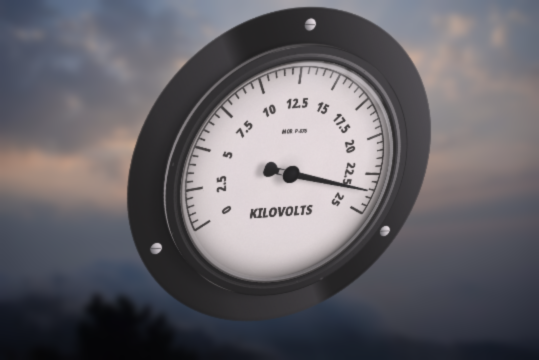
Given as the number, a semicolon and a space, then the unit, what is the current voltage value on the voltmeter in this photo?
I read 23.5; kV
